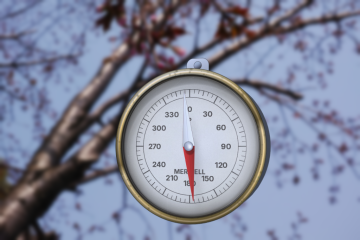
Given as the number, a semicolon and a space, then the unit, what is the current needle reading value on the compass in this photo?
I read 175; °
